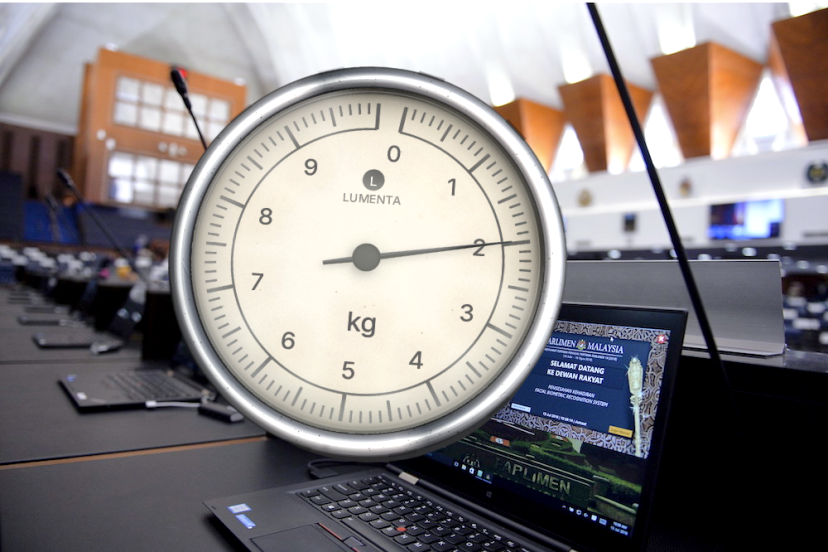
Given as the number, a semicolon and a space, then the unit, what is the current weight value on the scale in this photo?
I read 2; kg
